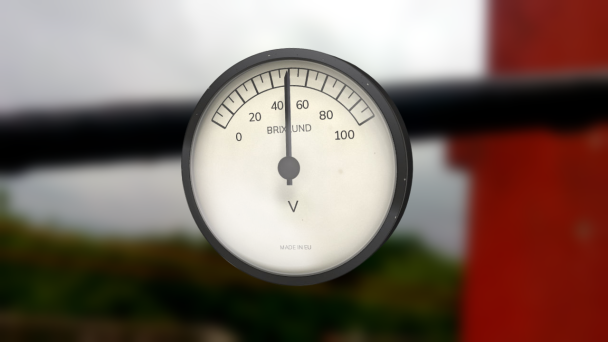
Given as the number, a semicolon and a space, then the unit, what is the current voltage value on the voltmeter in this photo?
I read 50; V
